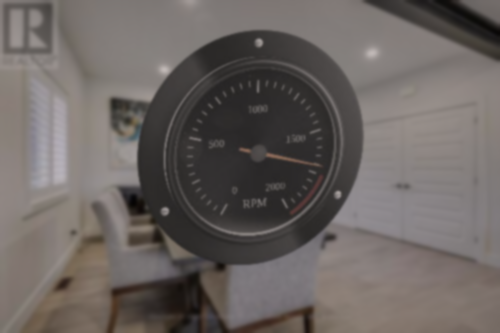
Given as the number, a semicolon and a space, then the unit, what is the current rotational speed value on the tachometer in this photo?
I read 1700; rpm
